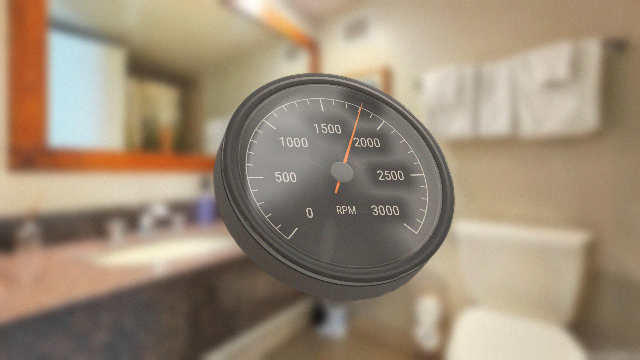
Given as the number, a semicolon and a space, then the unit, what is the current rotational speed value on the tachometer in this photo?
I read 1800; rpm
